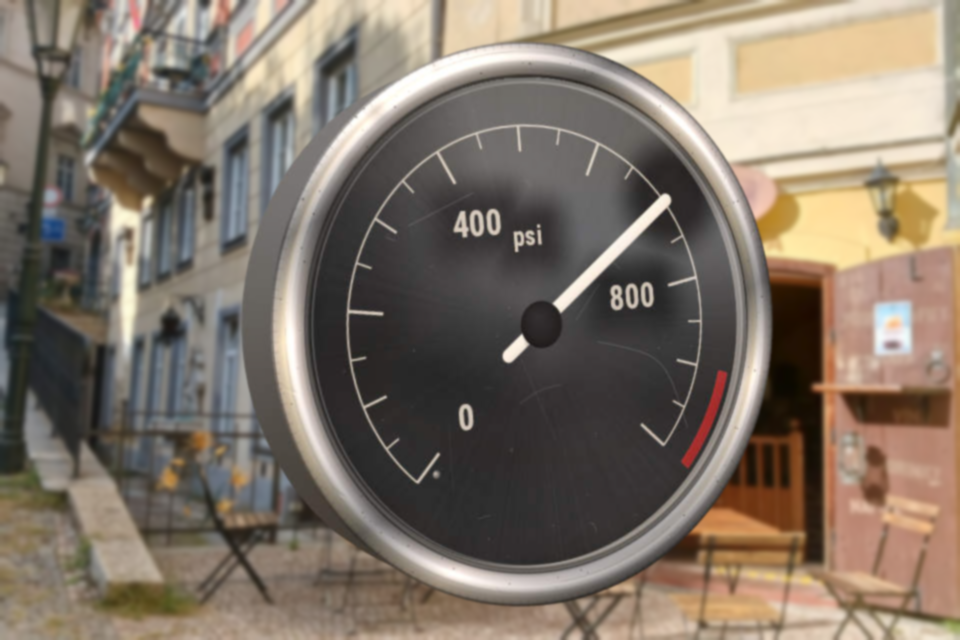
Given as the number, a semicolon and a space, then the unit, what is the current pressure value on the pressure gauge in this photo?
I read 700; psi
